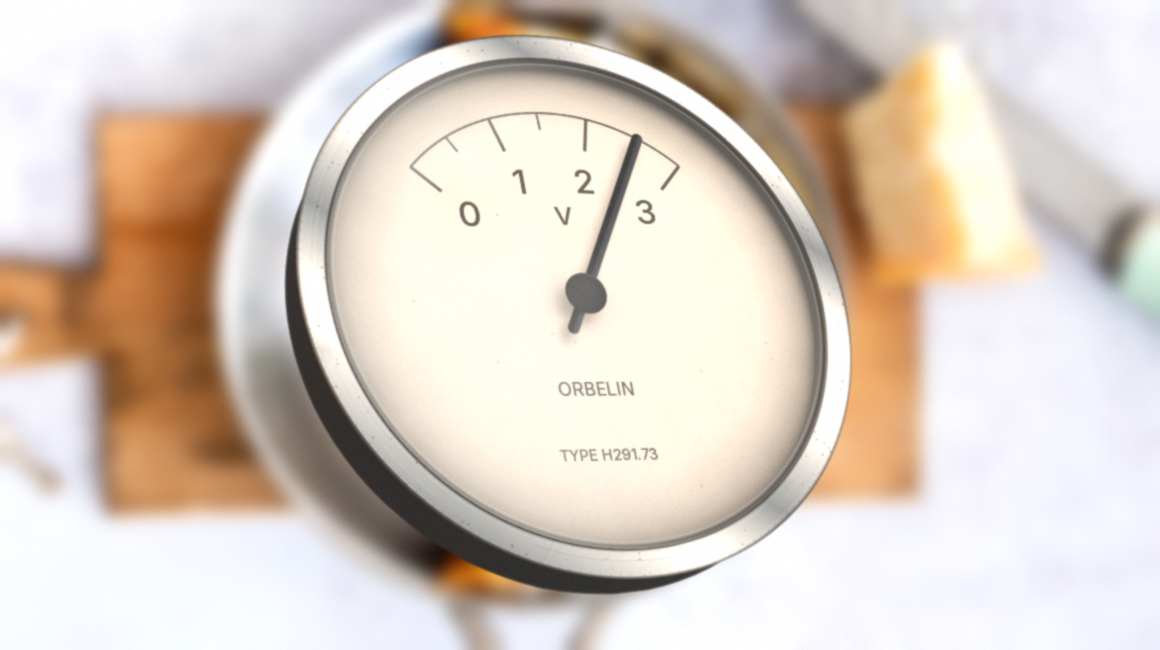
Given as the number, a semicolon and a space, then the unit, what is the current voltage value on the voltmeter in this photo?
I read 2.5; V
